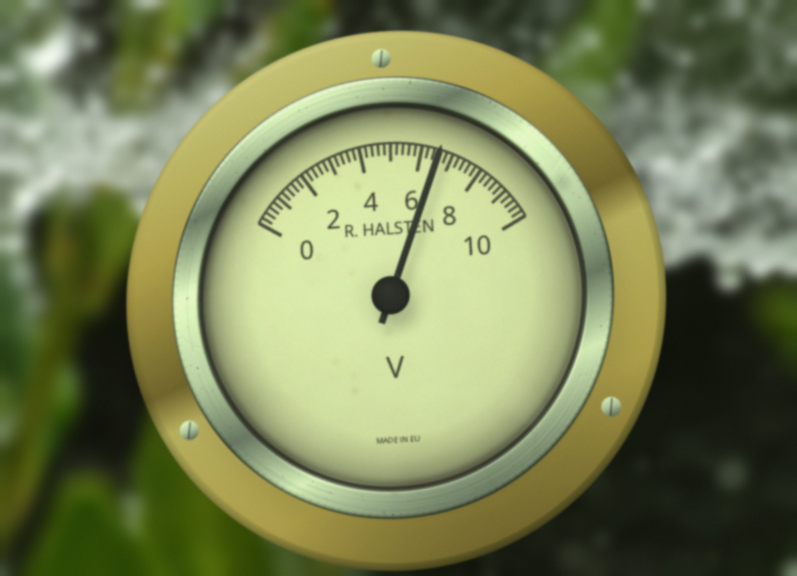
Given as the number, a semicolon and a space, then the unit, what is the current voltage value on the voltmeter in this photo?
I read 6.6; V
